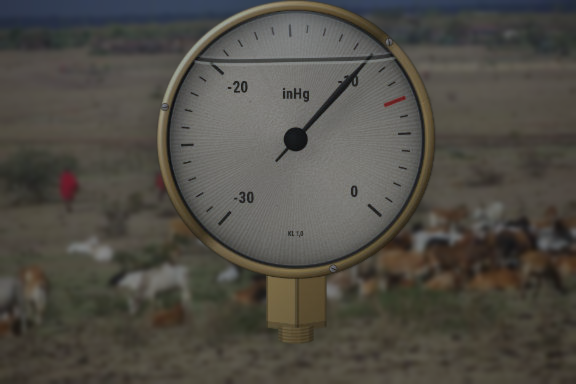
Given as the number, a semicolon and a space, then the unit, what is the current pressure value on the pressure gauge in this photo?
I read -10; inHg
